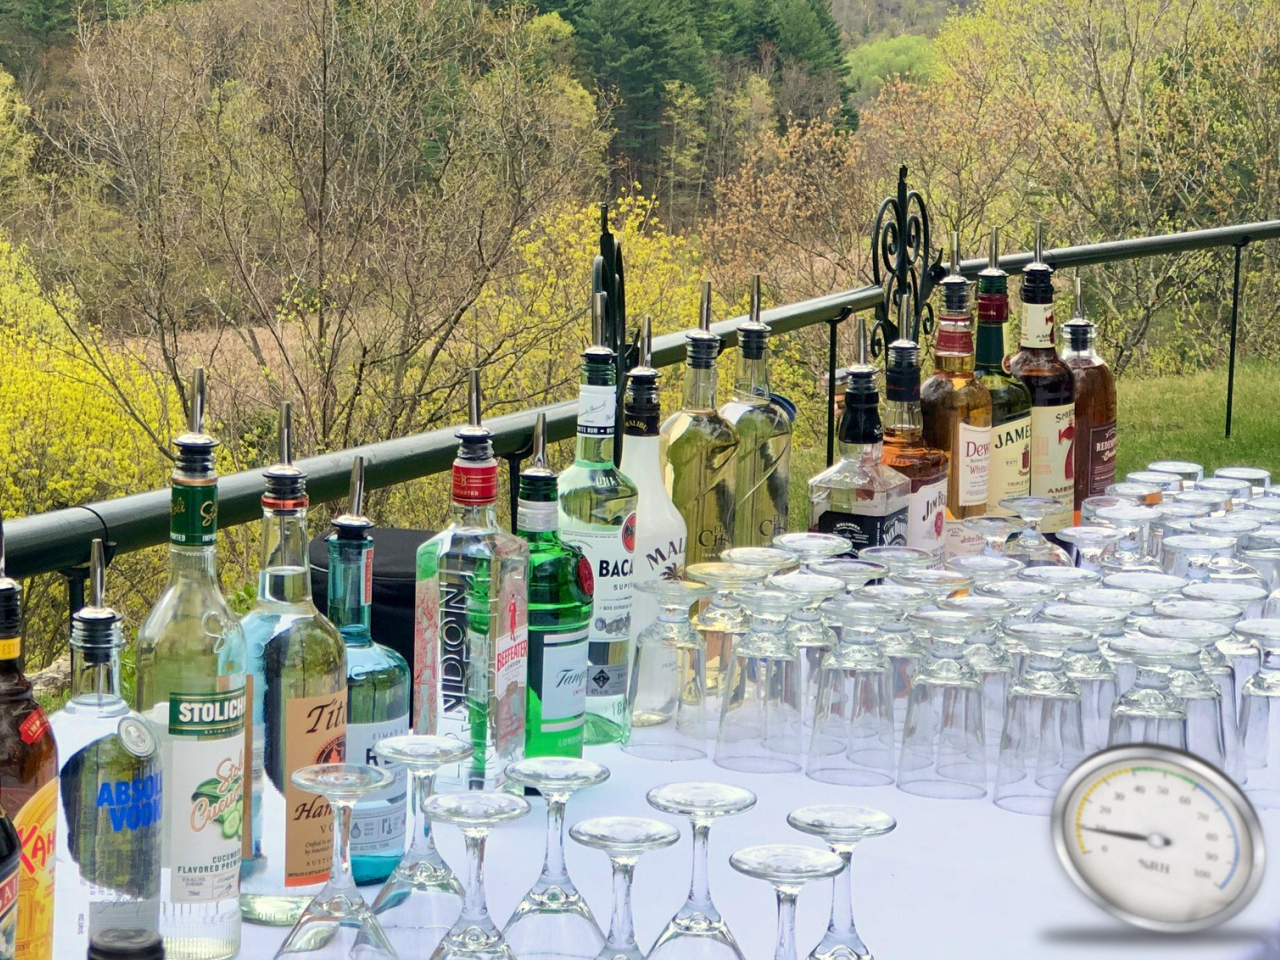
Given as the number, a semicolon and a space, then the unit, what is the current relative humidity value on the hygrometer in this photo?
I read 10; %
